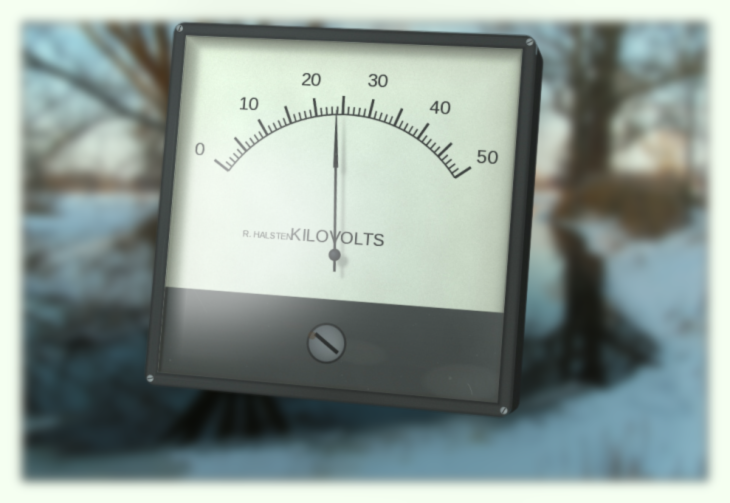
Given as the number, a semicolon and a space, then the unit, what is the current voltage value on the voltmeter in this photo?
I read 24; kV
